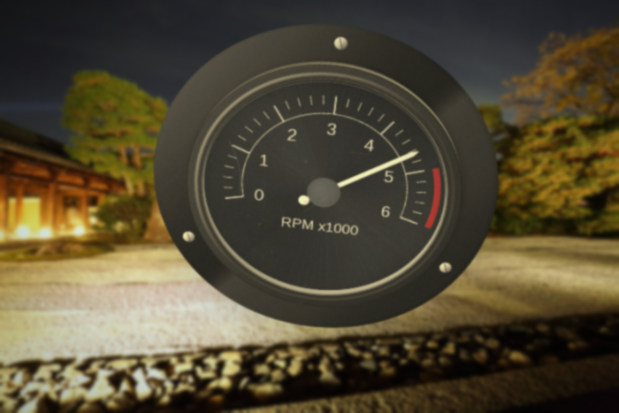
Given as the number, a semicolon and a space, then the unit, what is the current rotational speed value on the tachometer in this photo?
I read 4600; rpm
